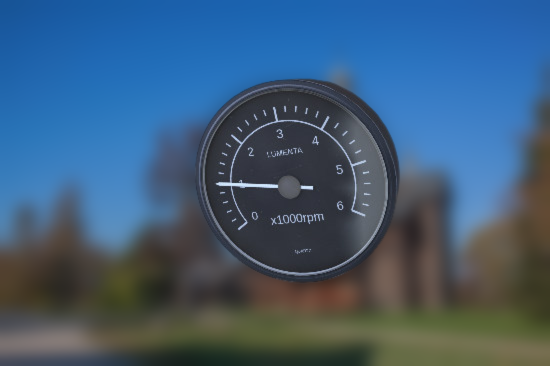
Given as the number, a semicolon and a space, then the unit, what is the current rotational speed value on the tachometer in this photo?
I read 1000; rpm
